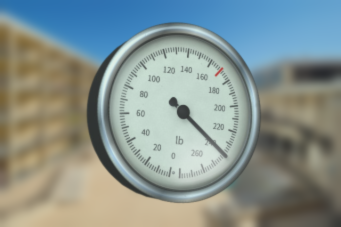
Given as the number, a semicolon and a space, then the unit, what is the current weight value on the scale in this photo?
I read 240; lb
